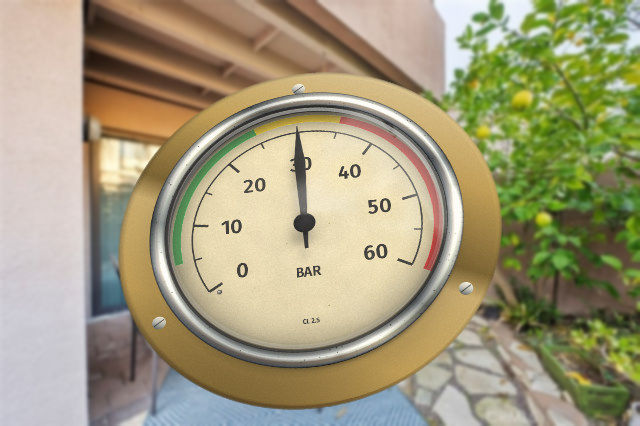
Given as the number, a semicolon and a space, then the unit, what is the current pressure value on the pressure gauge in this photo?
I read 30; bar
